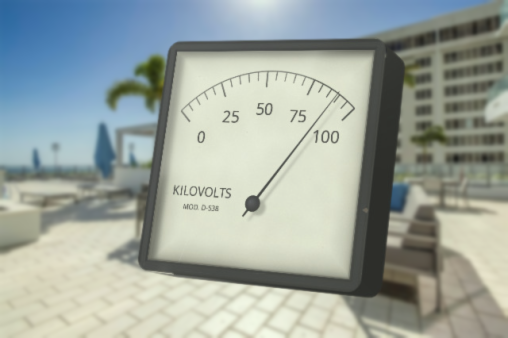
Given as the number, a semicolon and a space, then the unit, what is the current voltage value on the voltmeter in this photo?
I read 90; kV
